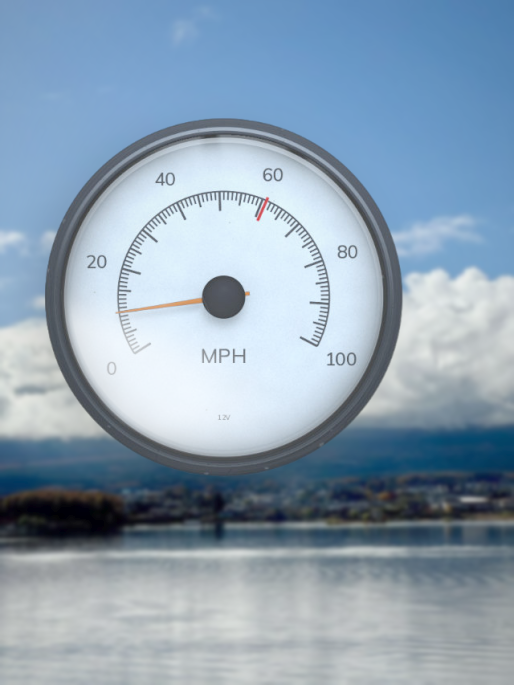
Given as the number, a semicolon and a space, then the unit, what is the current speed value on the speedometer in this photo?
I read 10; mph
